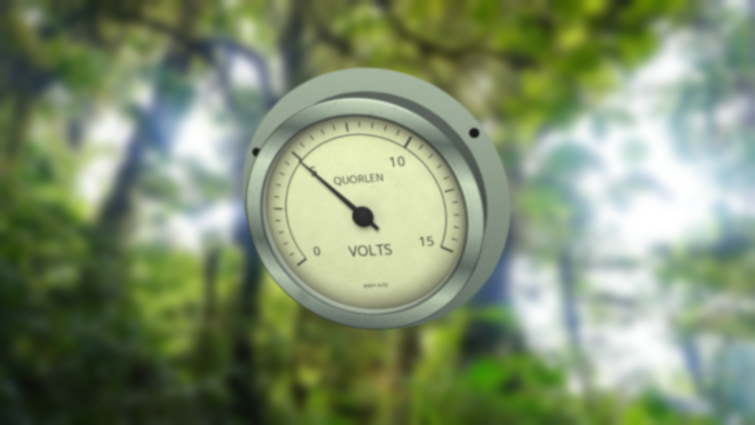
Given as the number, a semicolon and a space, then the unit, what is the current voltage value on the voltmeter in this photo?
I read 5; V
